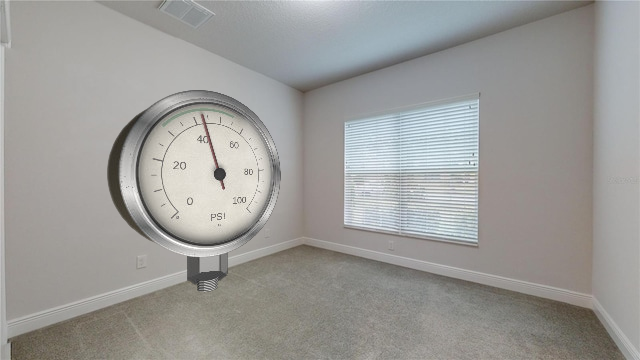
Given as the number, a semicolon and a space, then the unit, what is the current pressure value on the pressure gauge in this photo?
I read 42.5; psi
